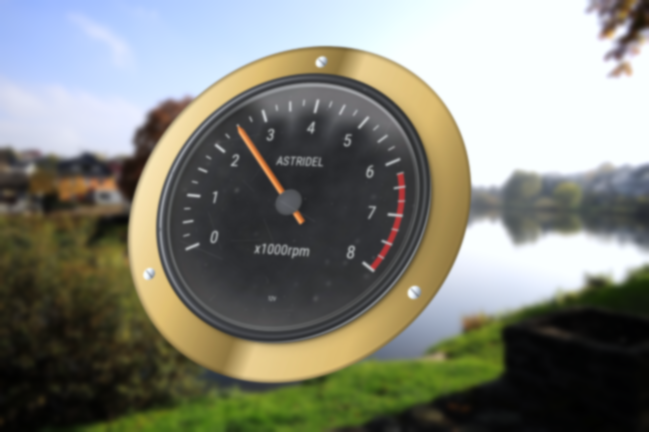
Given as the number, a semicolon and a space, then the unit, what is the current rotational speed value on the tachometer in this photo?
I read 2500; rpm
